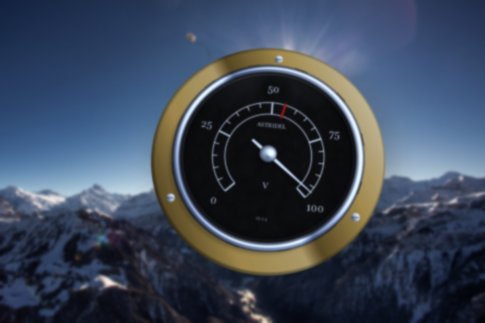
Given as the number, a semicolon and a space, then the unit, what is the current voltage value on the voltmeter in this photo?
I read 97.5; V
